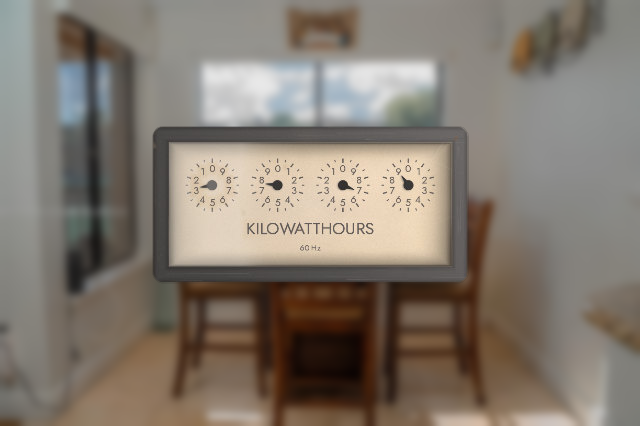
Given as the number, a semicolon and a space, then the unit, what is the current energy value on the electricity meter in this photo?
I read 2769; kWh
